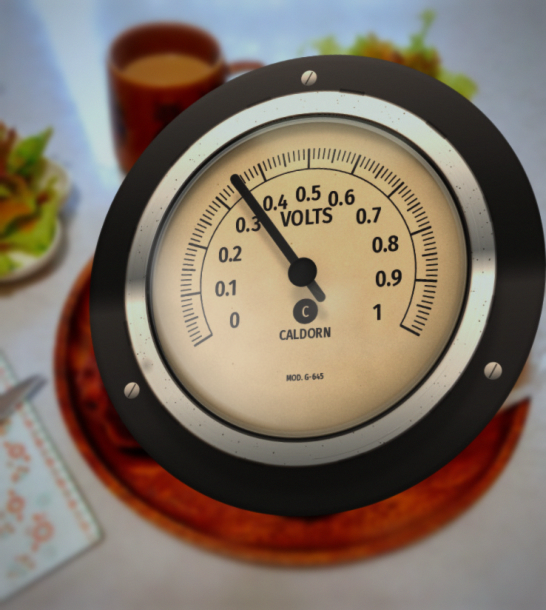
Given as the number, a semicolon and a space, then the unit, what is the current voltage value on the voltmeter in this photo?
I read 0.35; V
